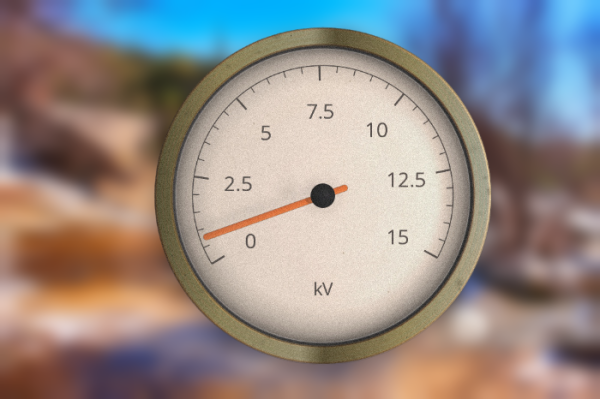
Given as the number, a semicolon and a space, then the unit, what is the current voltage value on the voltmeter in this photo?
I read 0.75; kV
